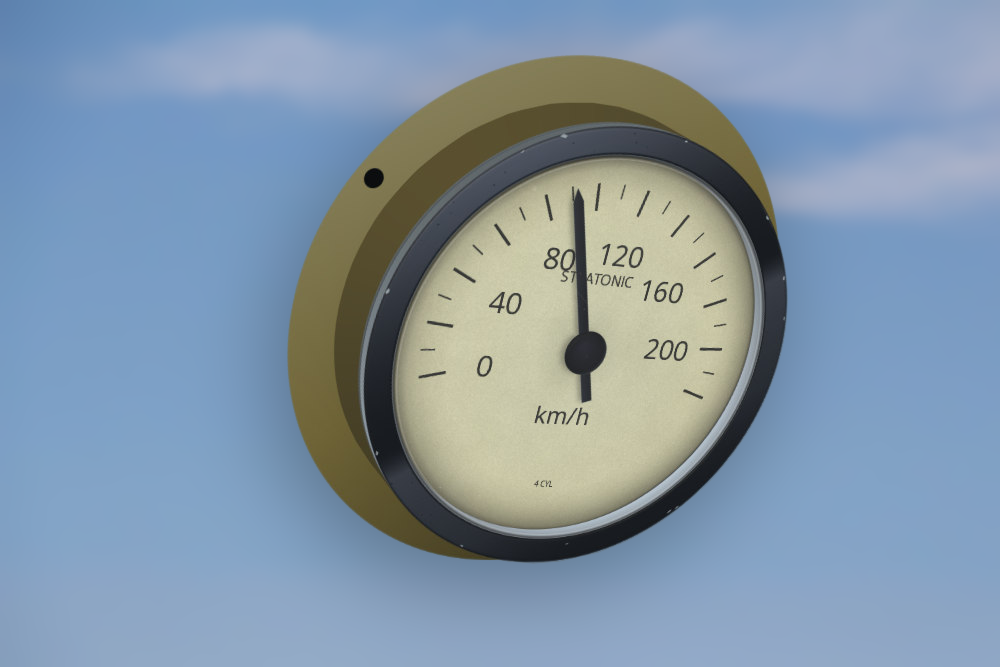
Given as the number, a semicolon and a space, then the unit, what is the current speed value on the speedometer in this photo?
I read 90; km/h
